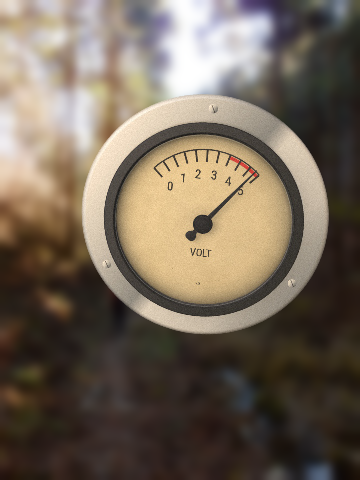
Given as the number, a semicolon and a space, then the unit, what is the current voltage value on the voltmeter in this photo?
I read 4.75; V
